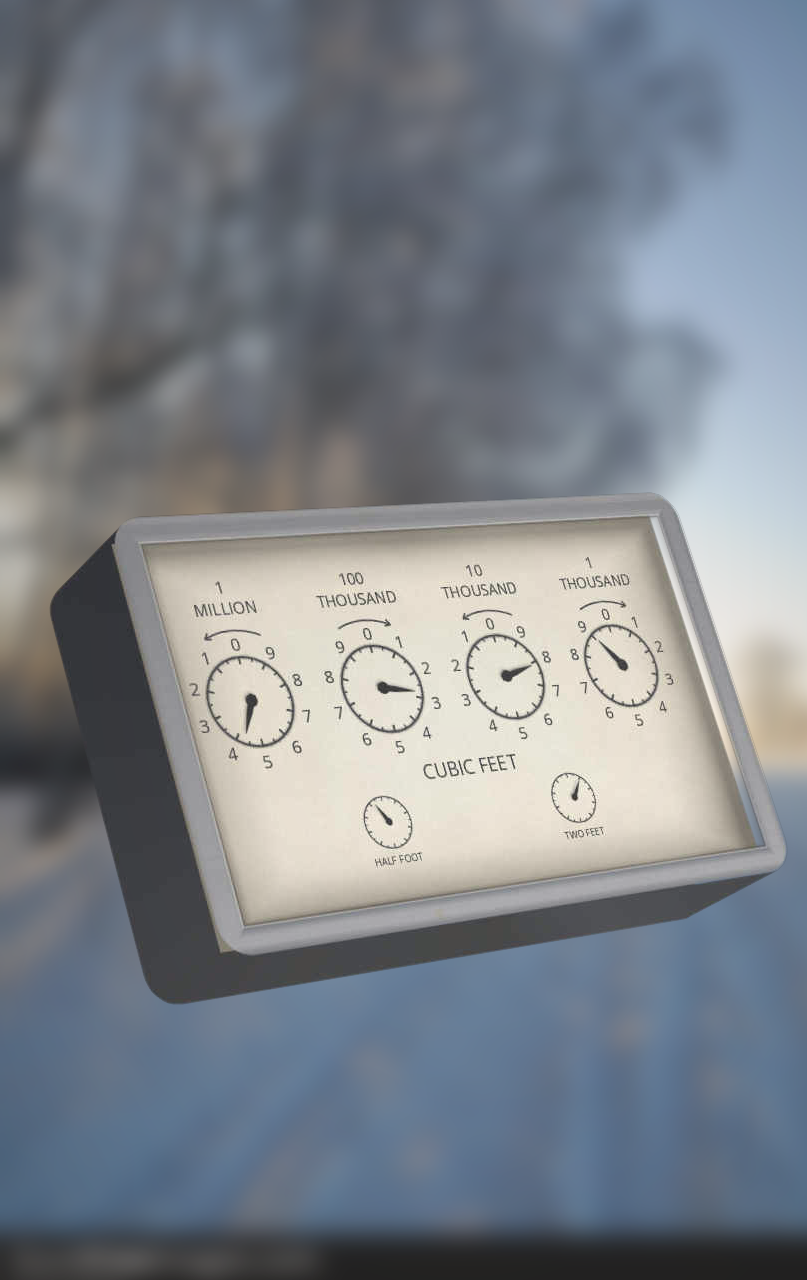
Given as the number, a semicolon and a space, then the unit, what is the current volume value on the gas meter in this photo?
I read 427900; ft³
